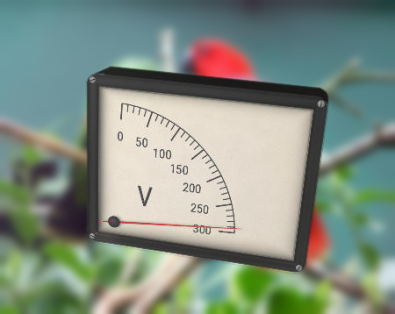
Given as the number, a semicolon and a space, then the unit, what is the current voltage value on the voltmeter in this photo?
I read 290; V
